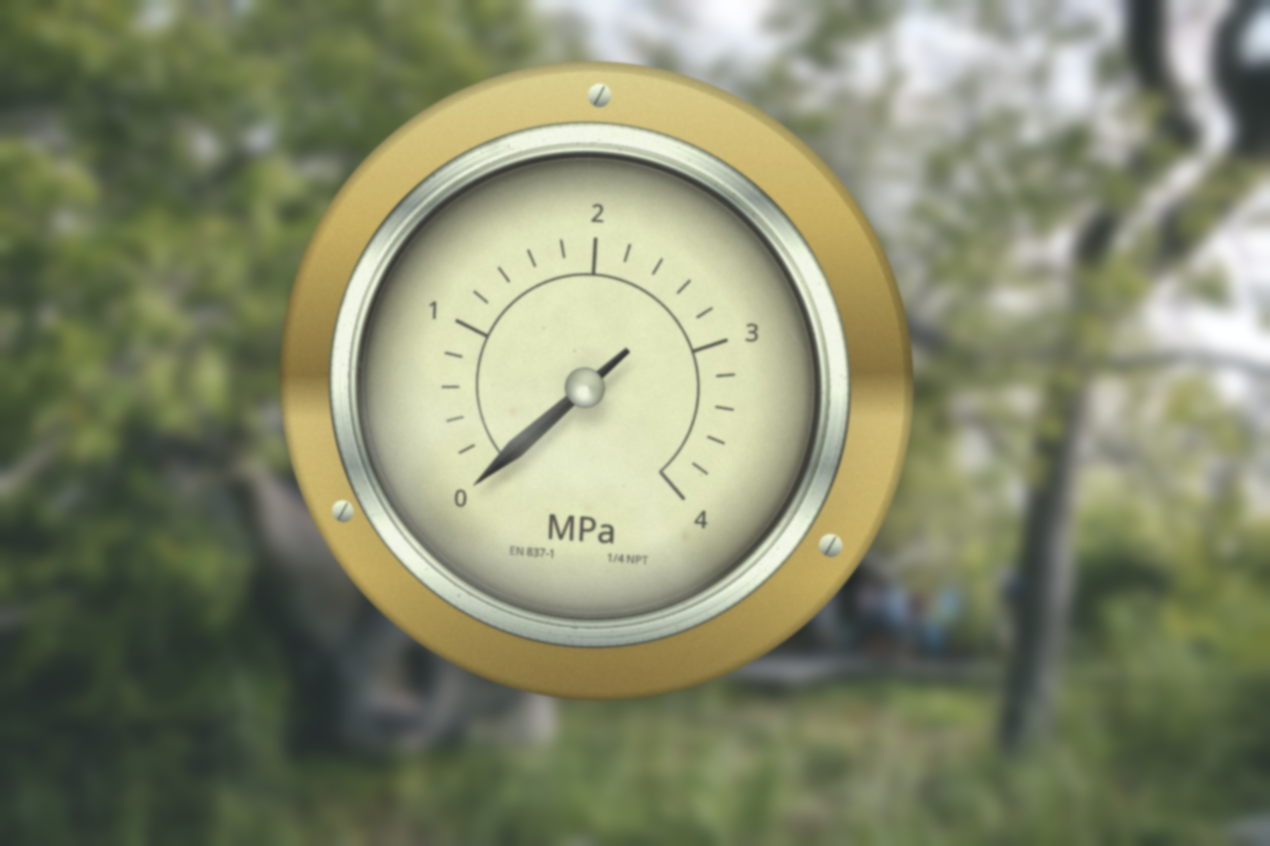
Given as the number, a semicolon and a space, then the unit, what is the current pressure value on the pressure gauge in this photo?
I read 0; MPa
